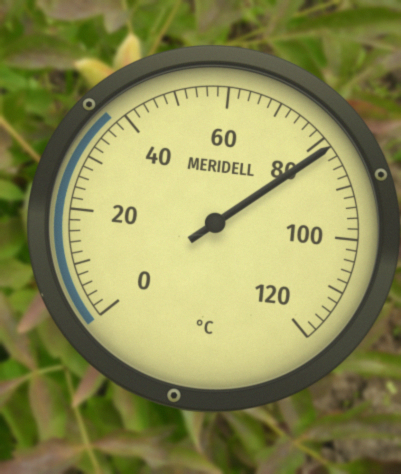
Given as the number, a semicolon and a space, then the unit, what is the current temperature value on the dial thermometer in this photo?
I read 82; °C
